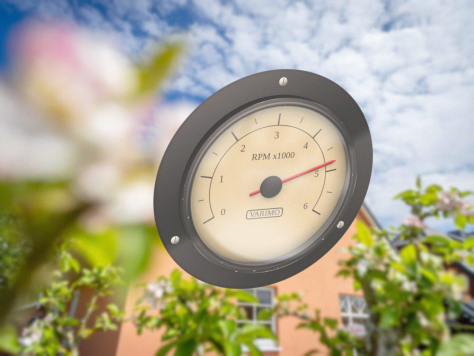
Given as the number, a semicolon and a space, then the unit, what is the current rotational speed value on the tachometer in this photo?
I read 4750; rpm
